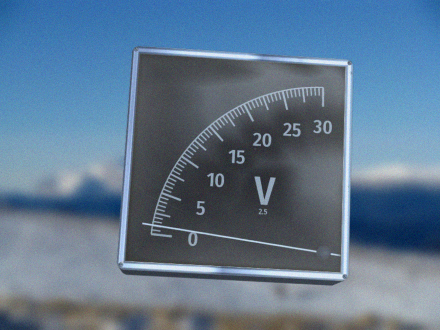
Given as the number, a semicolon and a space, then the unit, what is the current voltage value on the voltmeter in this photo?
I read 1; V
